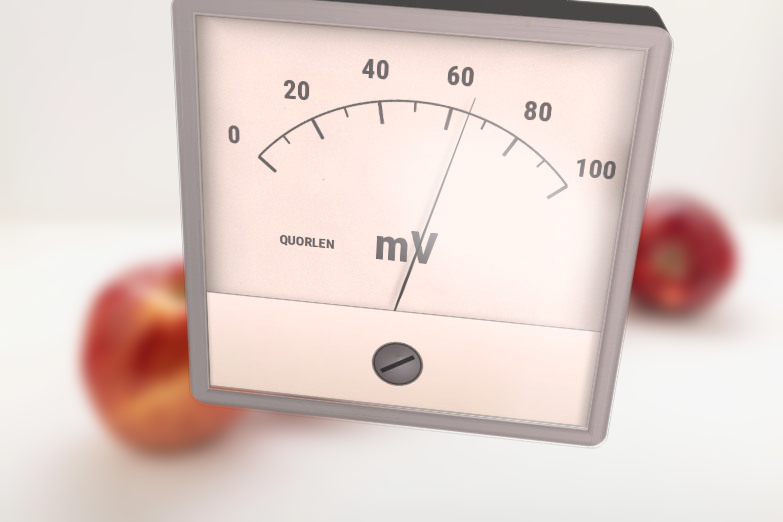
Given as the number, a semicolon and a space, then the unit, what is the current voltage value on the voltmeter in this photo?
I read 65; mV
